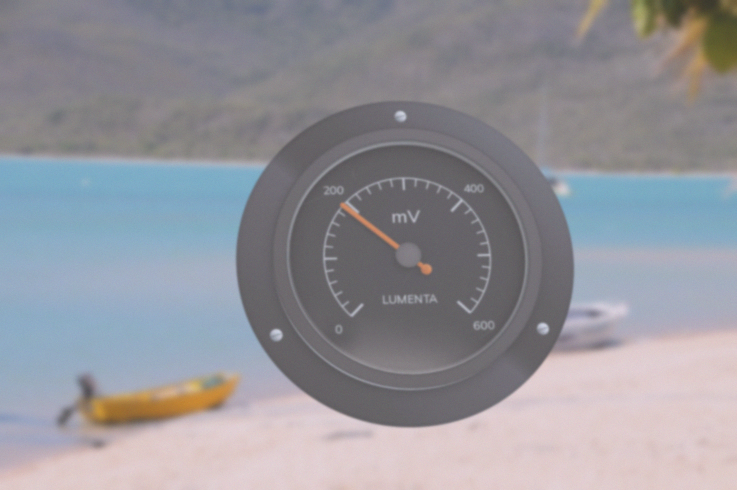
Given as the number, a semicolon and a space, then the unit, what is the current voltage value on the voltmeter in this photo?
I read 190; mV
